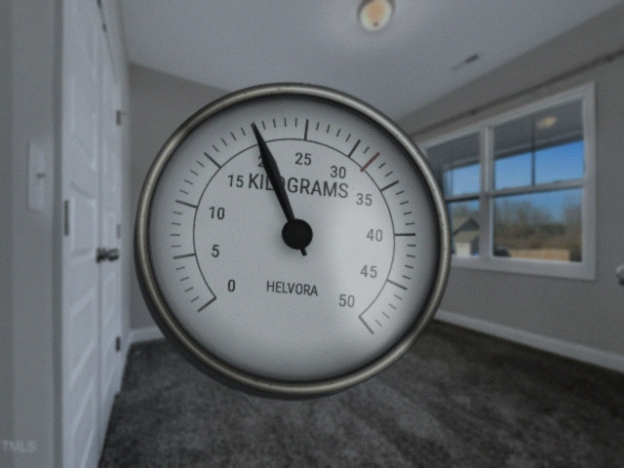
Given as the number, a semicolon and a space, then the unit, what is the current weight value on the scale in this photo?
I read 20; kg
